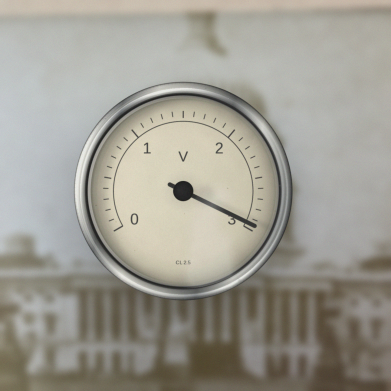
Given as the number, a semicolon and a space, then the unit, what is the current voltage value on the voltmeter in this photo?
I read 2.95; V
